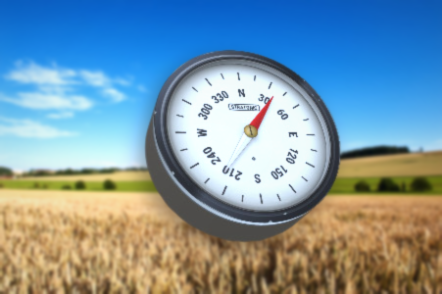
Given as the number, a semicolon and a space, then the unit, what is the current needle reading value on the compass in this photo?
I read 37.5; °
